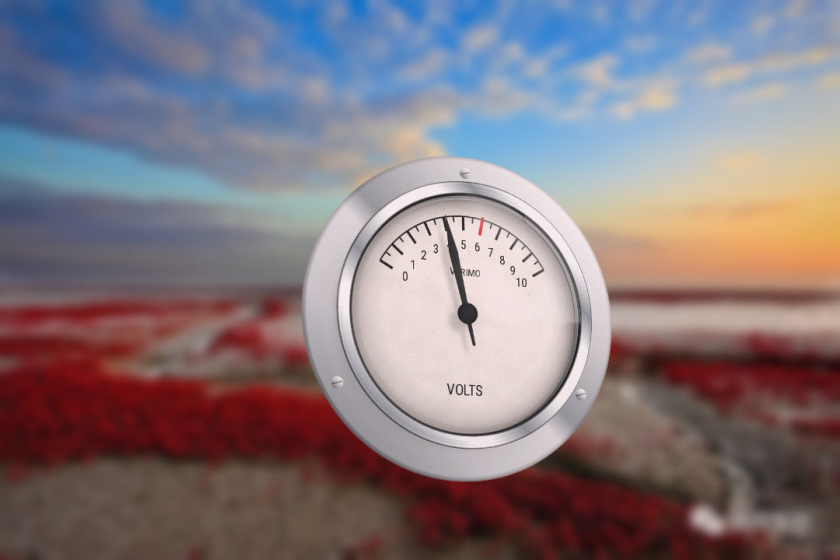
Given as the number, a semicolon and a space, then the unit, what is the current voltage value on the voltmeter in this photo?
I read 4; V
